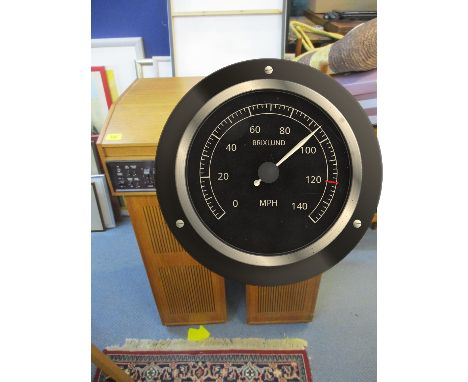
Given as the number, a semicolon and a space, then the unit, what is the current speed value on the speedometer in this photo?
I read 94; mph
